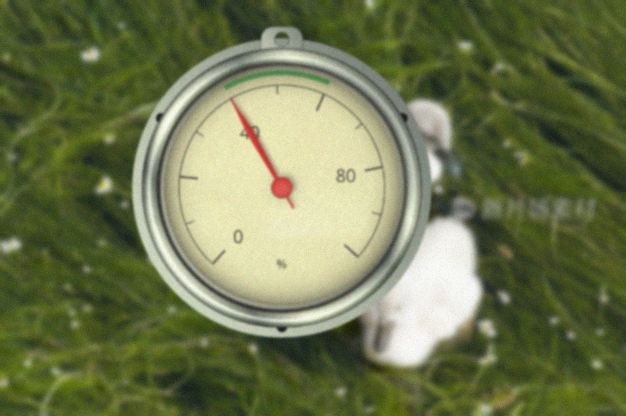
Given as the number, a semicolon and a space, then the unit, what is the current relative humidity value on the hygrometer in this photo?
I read 40; %
